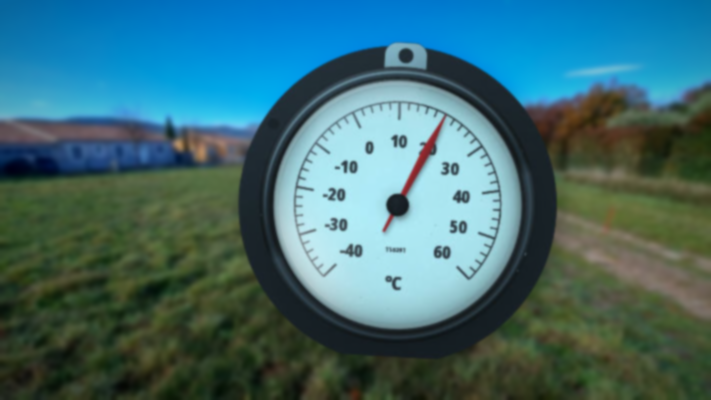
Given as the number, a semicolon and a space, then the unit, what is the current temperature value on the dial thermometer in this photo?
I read 20; °C
